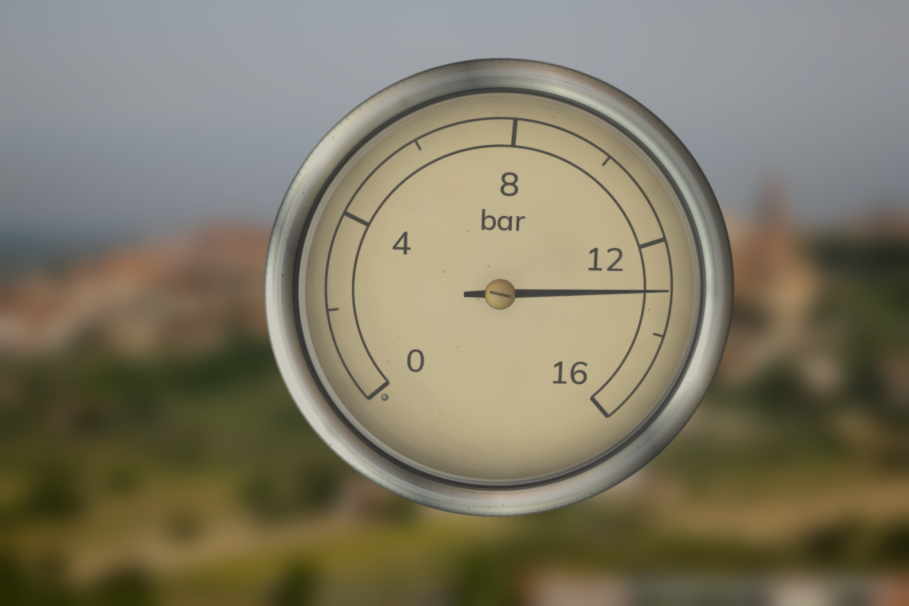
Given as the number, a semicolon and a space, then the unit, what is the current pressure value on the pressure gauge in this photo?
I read 13; bar
